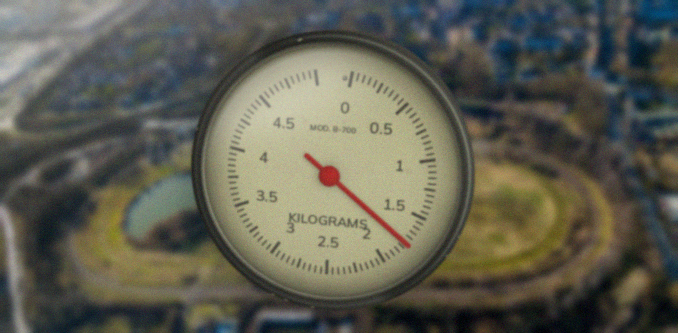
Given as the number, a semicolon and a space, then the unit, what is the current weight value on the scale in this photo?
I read 1.75; kg
